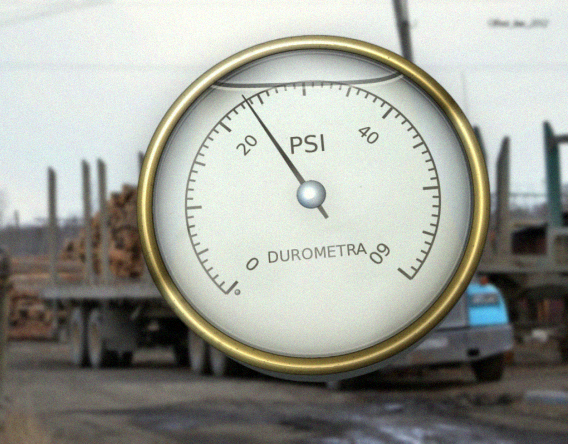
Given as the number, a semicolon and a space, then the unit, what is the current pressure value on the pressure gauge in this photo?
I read 23.5; psi
